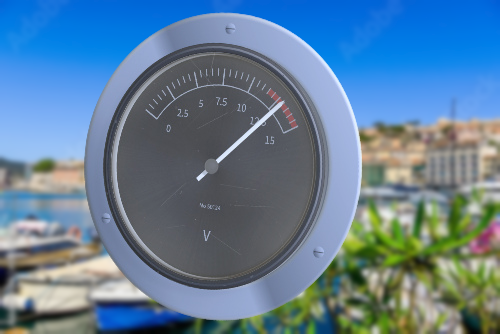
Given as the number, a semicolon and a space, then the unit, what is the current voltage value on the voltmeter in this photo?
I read 13; V
